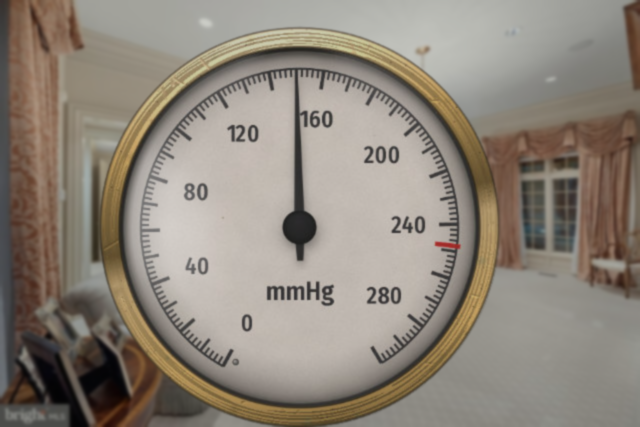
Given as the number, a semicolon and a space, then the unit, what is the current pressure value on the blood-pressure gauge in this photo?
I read 150; mmHg
